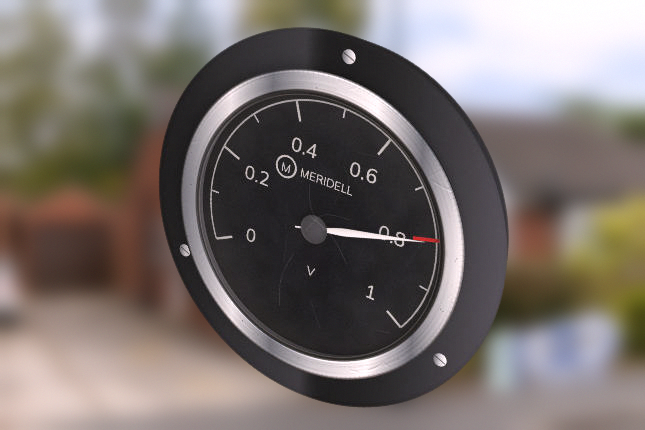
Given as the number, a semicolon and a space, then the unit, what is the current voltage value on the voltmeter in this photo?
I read 0.8; V
